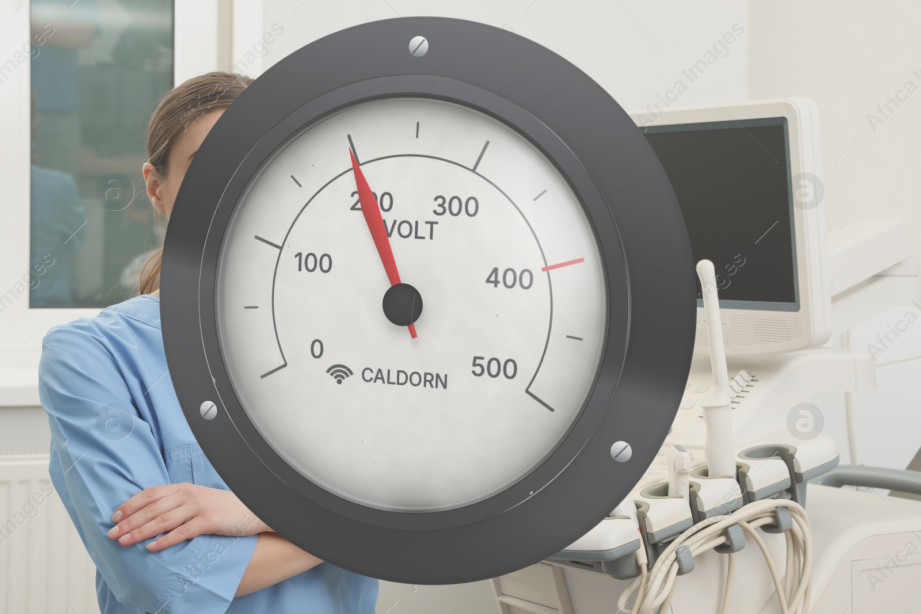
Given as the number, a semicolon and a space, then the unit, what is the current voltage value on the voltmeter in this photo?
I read 200; V
